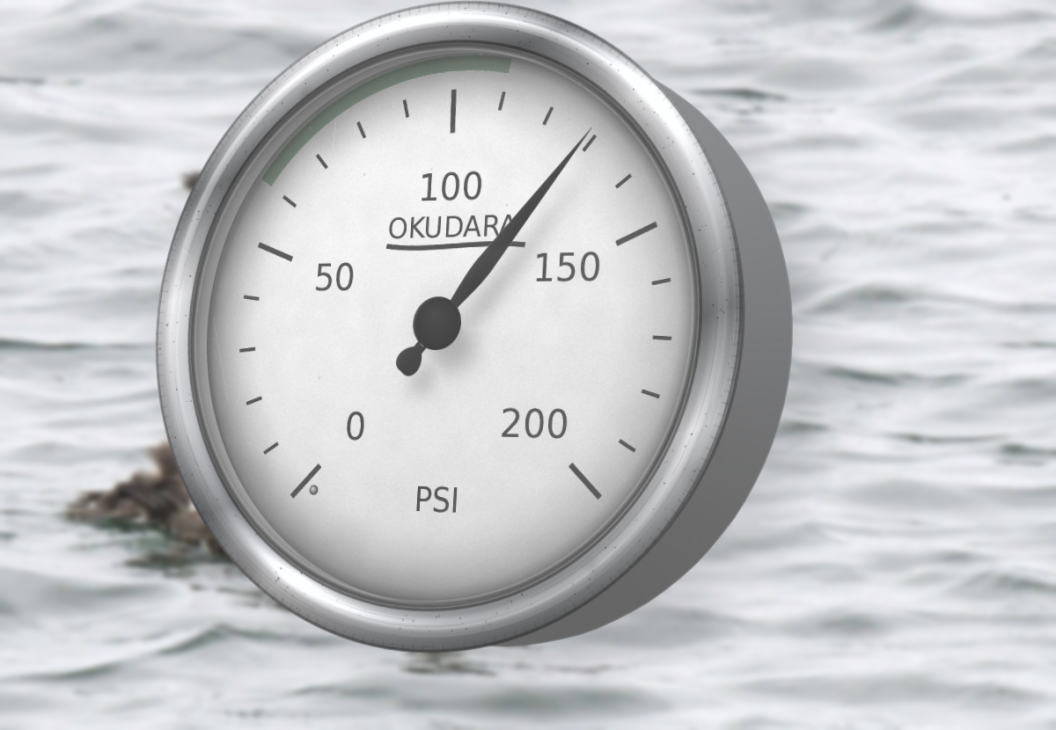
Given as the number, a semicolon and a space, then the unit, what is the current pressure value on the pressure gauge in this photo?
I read 130; psi
